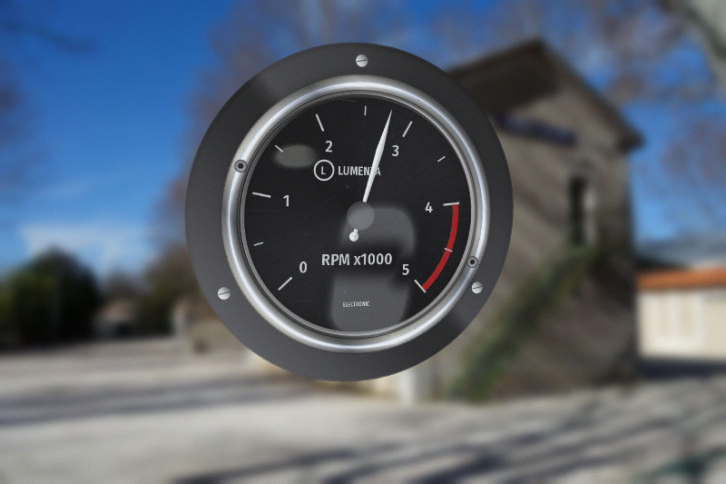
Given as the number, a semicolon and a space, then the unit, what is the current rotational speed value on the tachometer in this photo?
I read 2750; rpm
